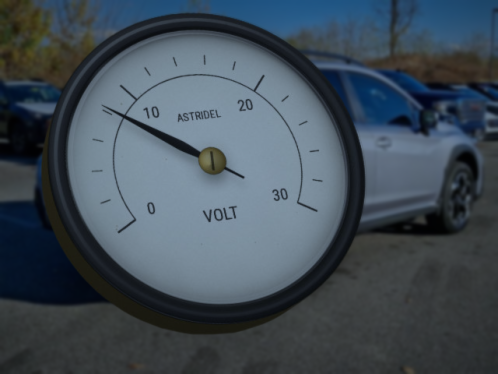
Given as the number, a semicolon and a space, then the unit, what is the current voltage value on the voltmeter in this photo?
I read 8; V
